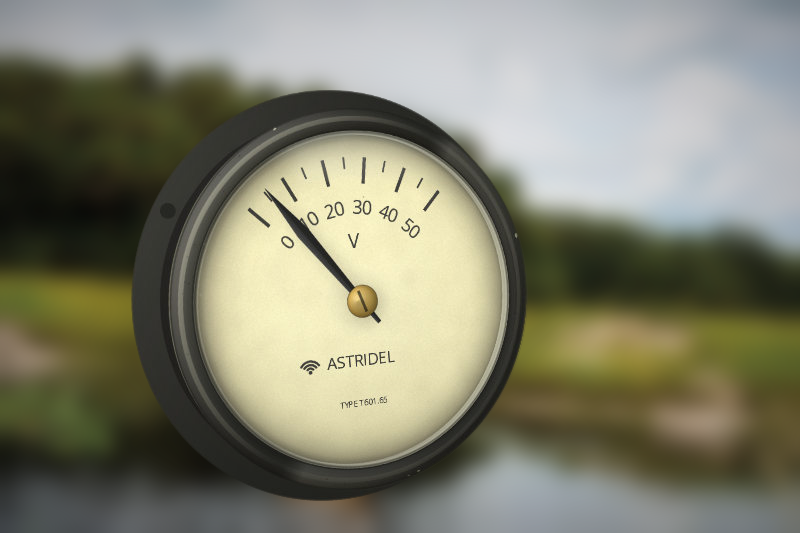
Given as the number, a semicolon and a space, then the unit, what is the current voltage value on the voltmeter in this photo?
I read 5; V
